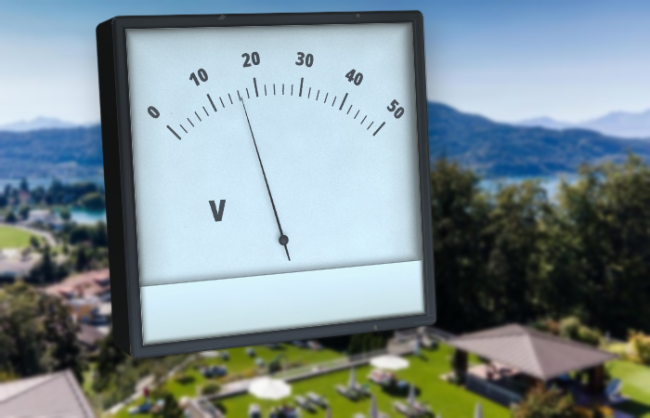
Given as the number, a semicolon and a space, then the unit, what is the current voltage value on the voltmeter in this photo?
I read 16; V
